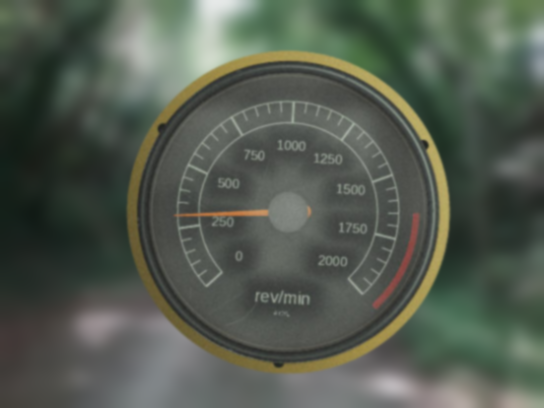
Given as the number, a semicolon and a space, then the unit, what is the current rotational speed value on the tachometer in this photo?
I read 300; rpm
